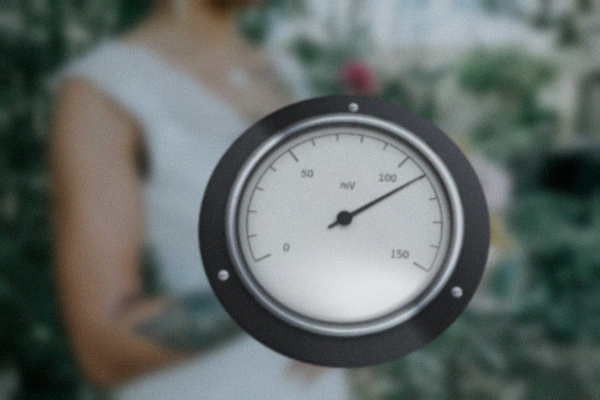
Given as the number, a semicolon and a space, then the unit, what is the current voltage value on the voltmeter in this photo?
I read 110; mV
